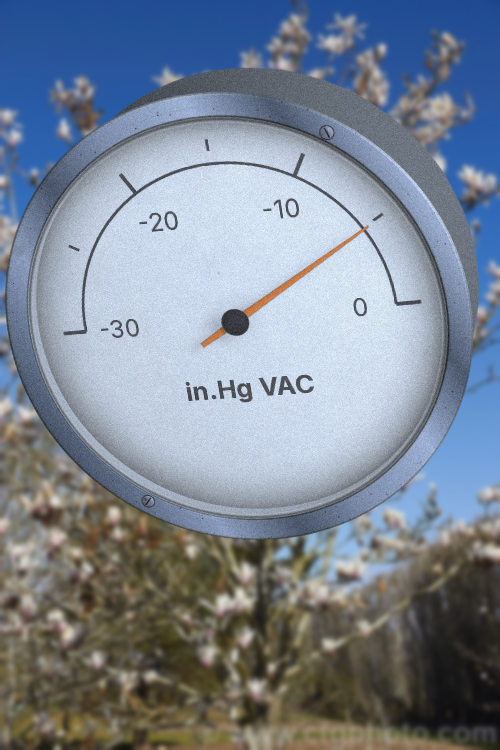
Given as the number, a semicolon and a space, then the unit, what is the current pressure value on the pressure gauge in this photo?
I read -5; inHg
